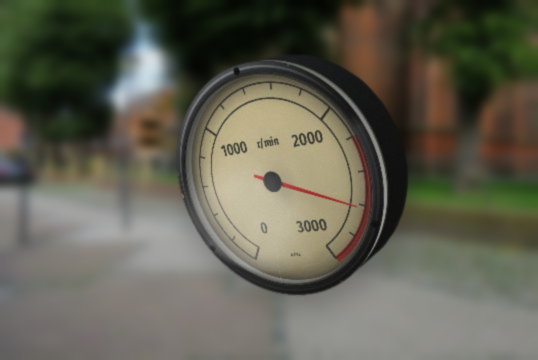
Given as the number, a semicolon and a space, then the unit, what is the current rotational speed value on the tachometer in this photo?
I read 2600; rpm
